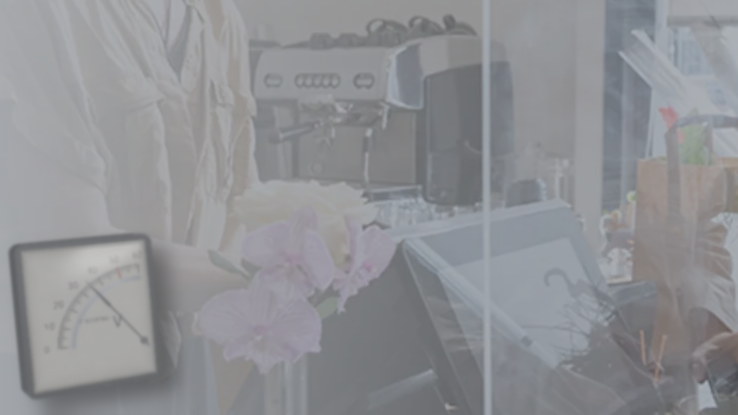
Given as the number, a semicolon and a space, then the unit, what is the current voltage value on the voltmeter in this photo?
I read 35; V
